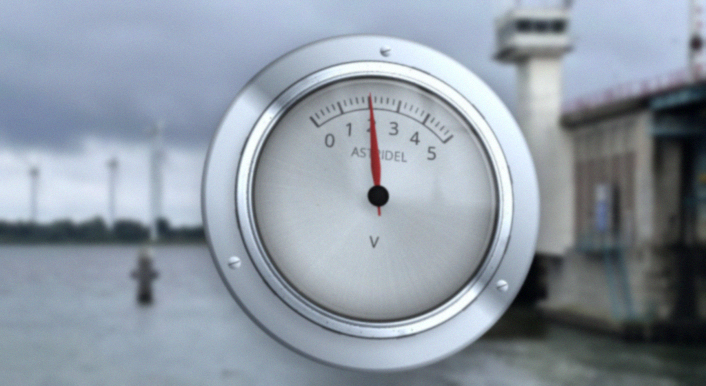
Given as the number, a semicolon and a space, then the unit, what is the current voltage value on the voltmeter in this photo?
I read 2; V
